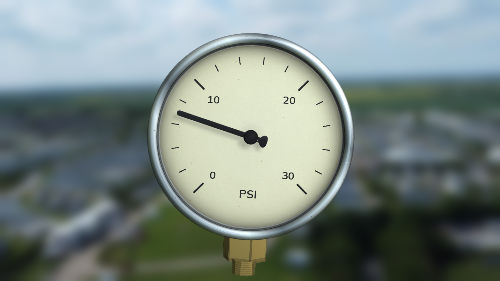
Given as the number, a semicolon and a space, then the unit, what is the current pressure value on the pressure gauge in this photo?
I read 7; psi
